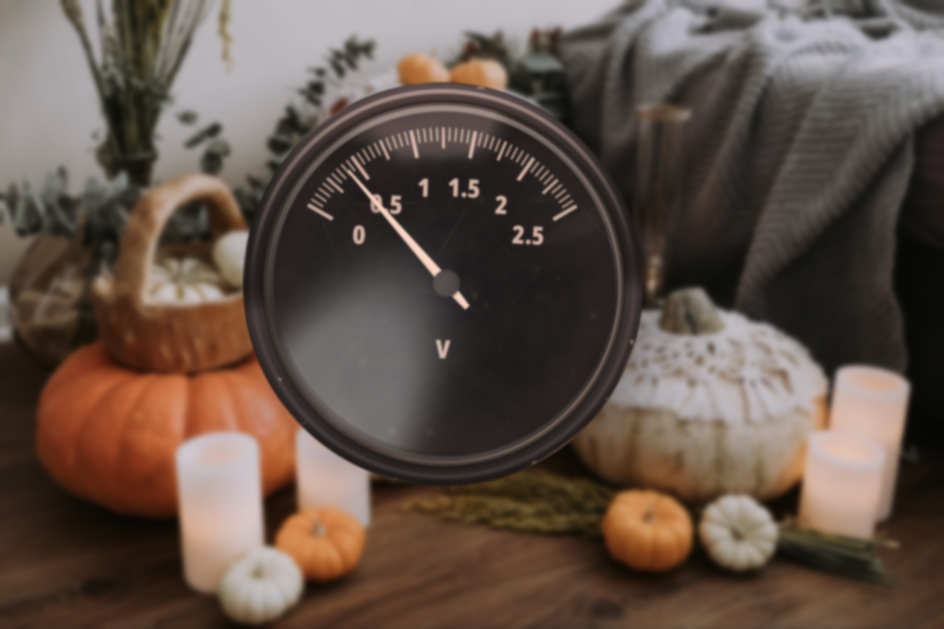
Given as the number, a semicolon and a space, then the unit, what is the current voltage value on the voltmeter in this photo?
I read 0.4; V
